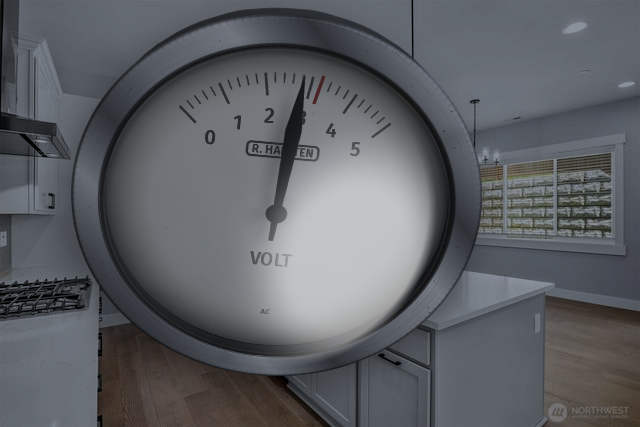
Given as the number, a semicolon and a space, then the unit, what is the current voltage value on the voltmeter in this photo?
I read 2.8; V
